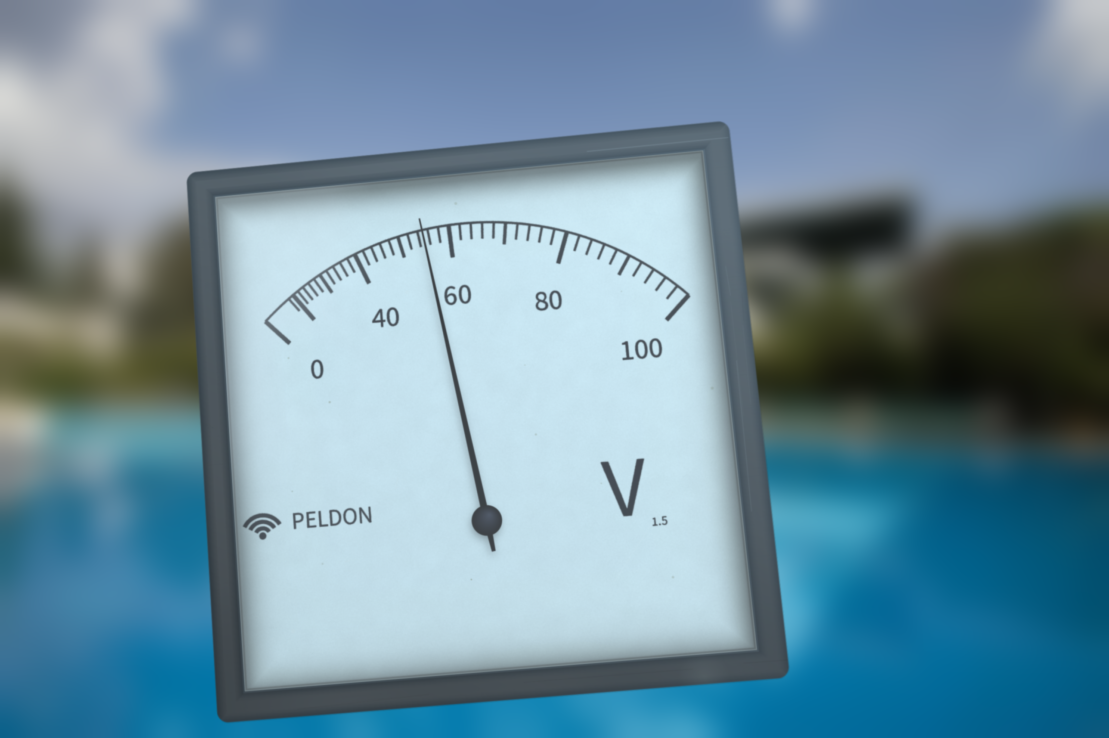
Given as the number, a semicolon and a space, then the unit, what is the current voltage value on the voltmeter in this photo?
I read 55; V
